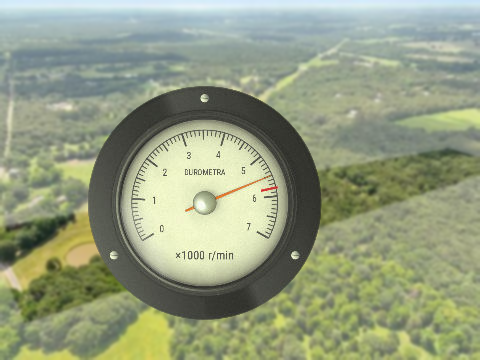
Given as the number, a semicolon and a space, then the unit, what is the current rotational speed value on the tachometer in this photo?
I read 5500; rpm
